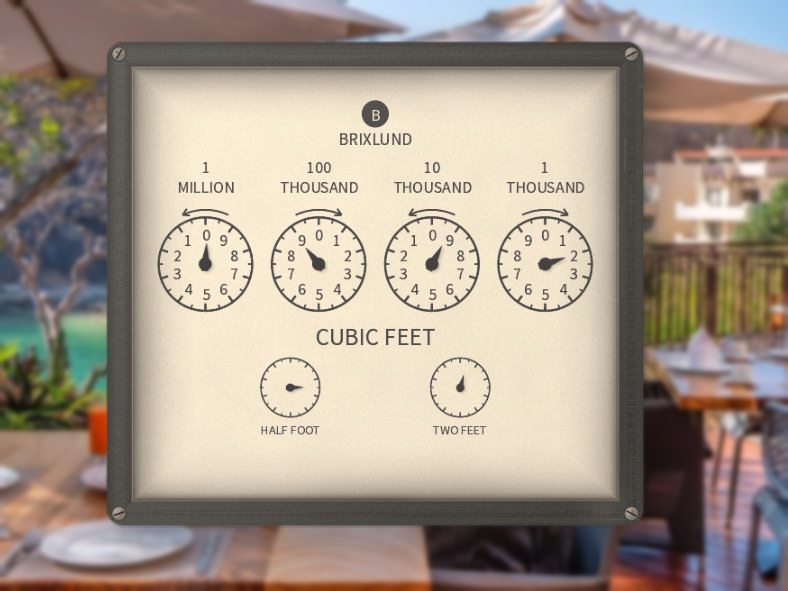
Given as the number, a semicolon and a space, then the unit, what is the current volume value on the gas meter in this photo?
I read 989200; ft³
